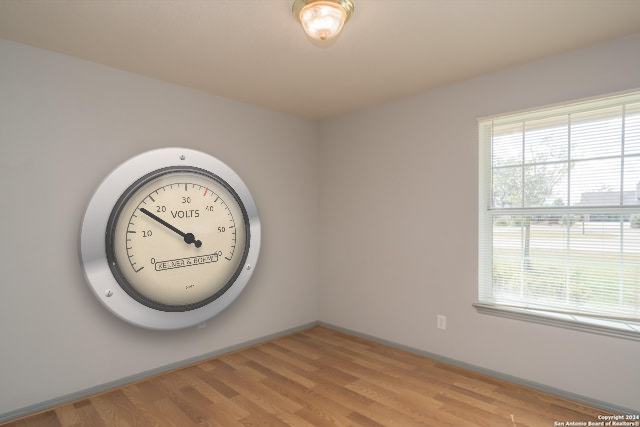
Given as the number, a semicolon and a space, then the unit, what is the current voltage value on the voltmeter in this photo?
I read 16; V
